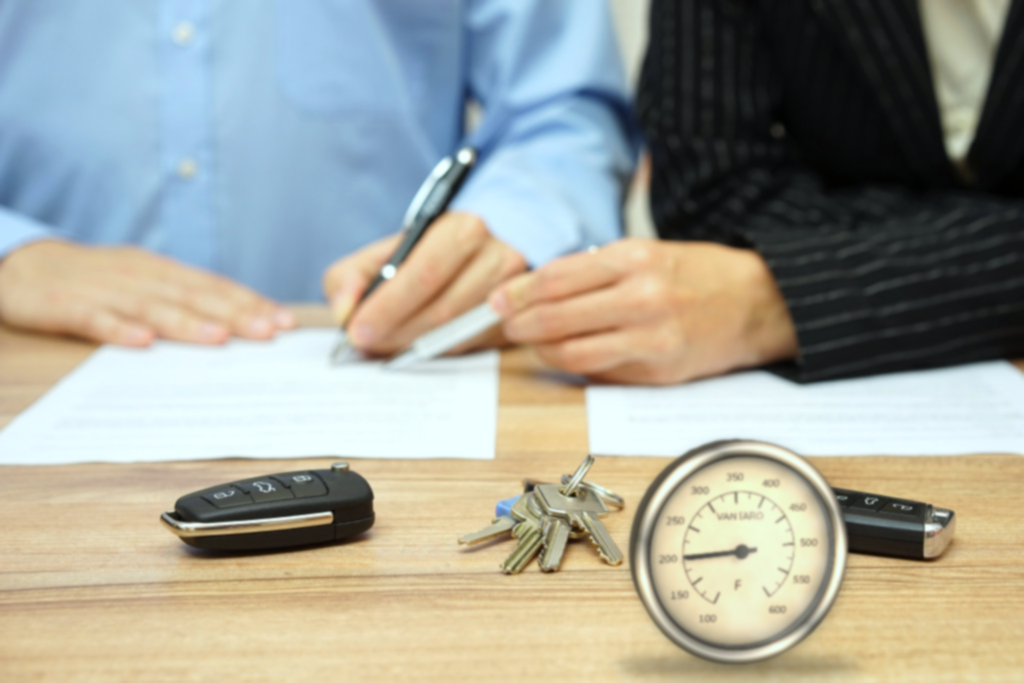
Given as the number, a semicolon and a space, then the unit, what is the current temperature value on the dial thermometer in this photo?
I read 200; °F
